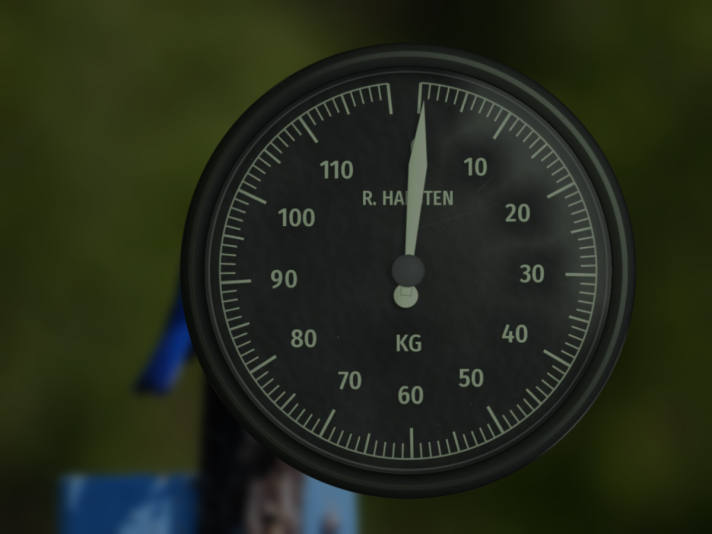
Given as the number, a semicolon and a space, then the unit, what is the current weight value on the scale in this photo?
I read 0.5; kg
